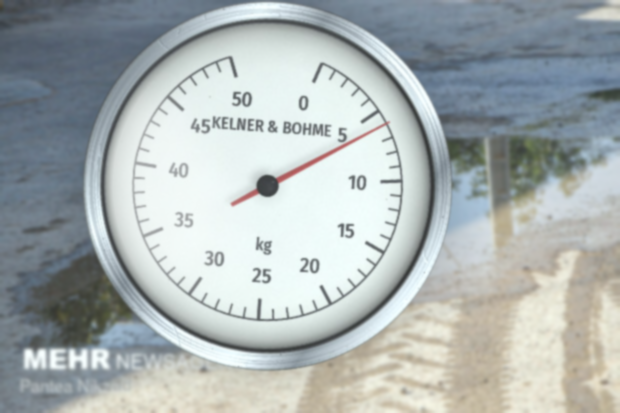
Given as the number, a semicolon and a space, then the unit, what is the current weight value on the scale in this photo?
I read 6; kg
